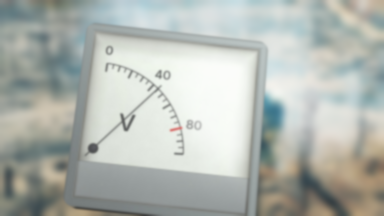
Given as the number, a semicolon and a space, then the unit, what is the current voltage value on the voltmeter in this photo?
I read 45; V
